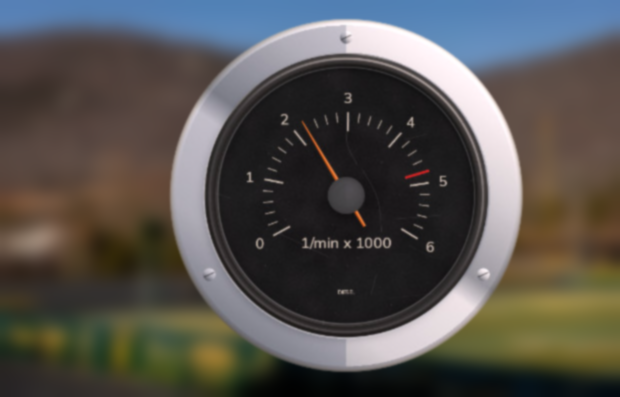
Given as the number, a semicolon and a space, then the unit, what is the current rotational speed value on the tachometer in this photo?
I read 2200; rpm
